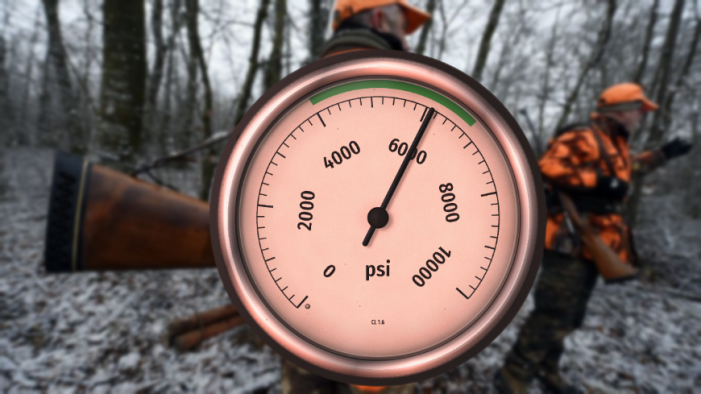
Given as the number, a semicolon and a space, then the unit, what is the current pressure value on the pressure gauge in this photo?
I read 6100; psi
